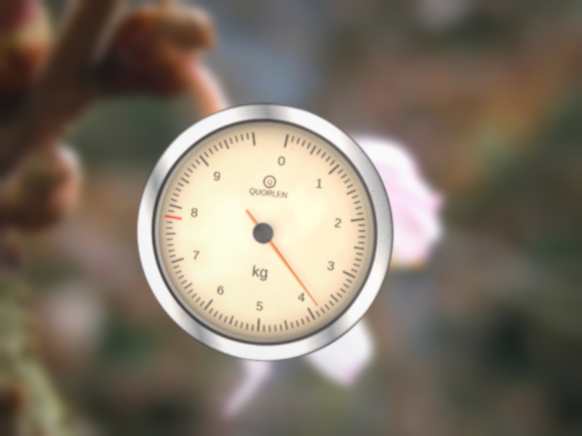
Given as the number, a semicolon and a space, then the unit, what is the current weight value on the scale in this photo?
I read 3.8; kg
